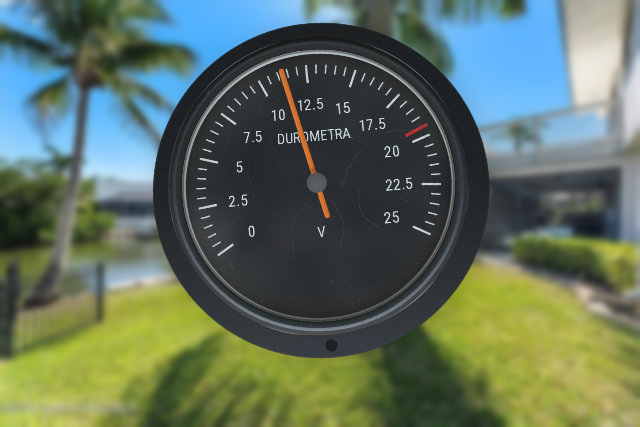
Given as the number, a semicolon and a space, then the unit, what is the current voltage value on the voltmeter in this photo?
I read 11.25; V
